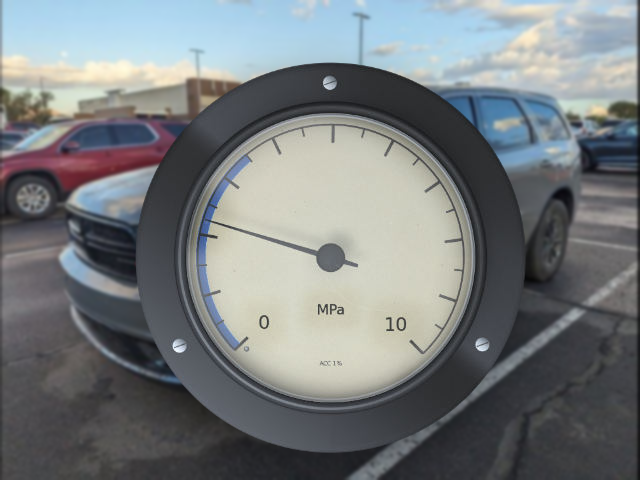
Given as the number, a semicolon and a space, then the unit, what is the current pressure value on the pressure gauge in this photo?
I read 2.25; MPa
